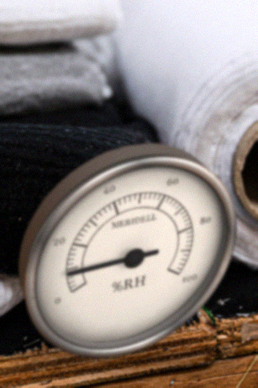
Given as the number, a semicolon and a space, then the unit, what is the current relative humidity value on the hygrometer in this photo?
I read 10; %
